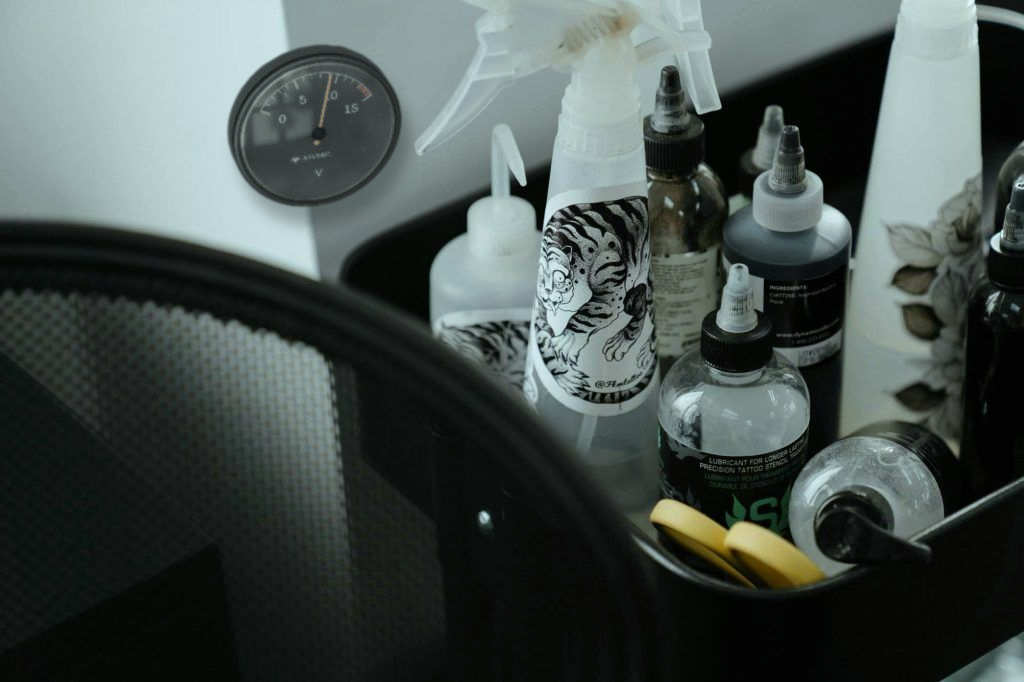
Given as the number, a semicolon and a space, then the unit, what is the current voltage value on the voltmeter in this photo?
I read 9; V
